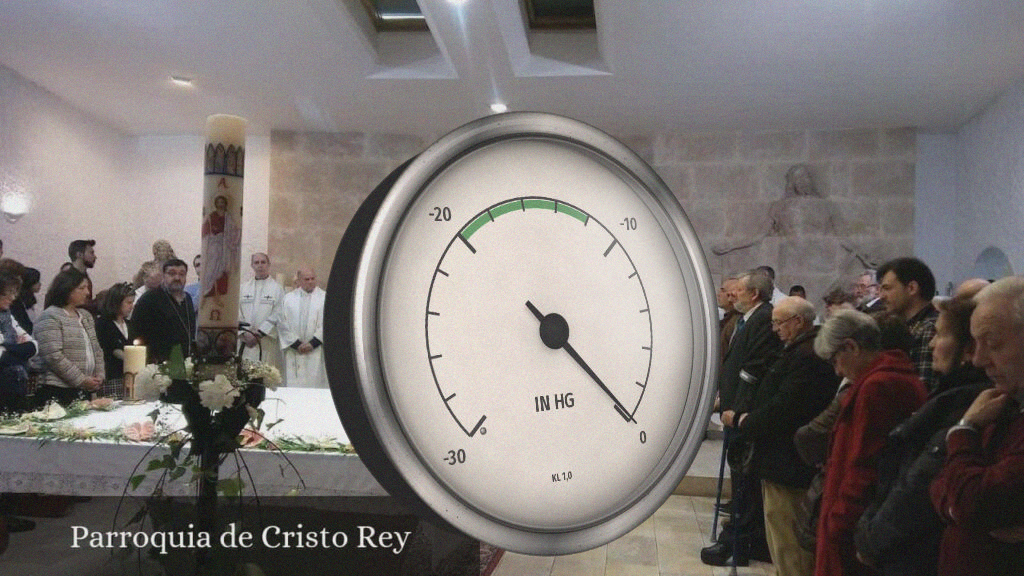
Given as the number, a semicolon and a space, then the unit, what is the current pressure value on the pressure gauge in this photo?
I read 0; inHg
